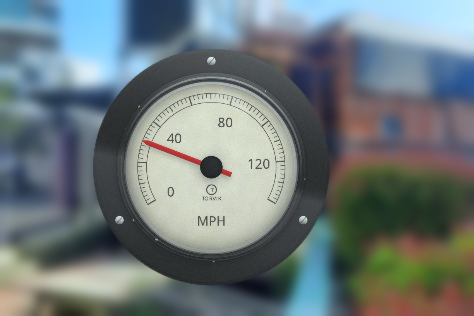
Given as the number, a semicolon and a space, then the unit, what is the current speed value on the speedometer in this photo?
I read 30; mph
